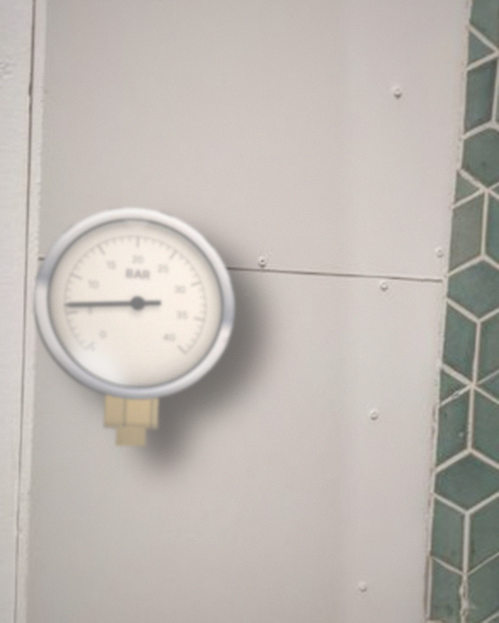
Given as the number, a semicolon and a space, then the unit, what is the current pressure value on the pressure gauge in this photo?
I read 6; bar
